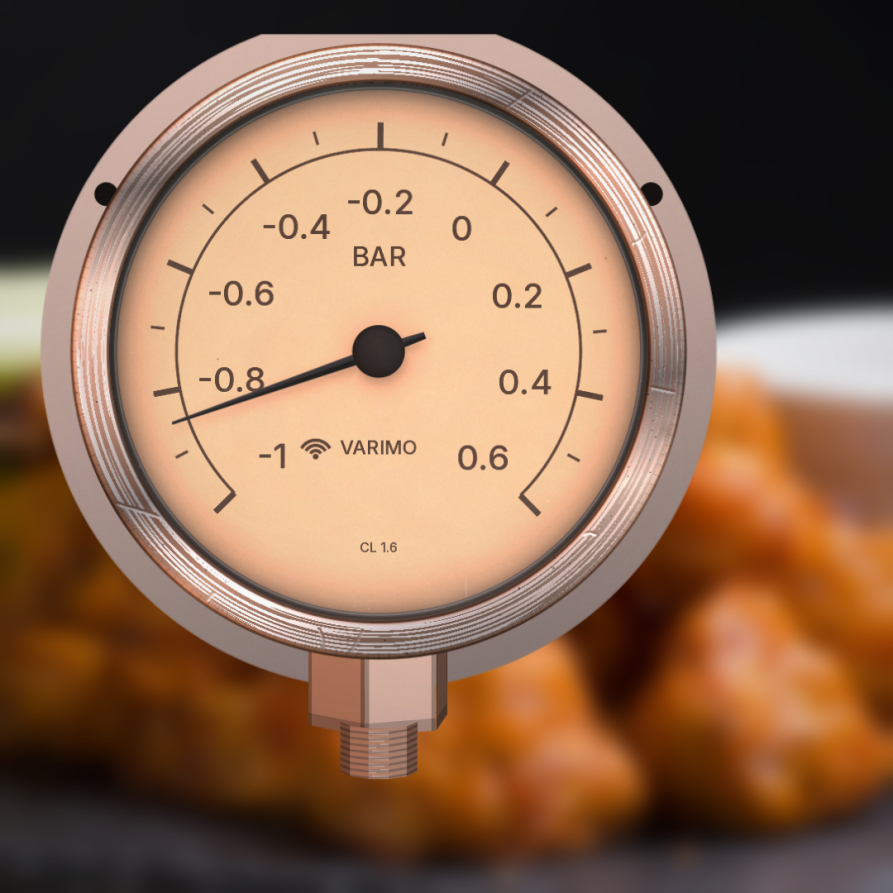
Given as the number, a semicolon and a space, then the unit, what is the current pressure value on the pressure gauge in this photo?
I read -0.85; bar
